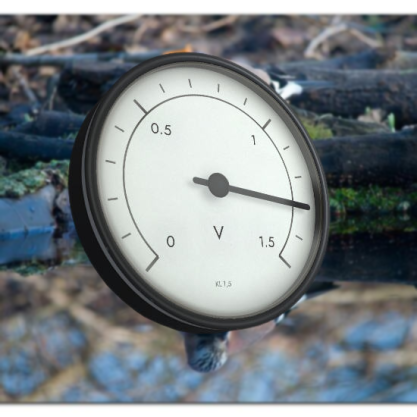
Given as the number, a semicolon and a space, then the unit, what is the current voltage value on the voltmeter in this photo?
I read 1.3; V
